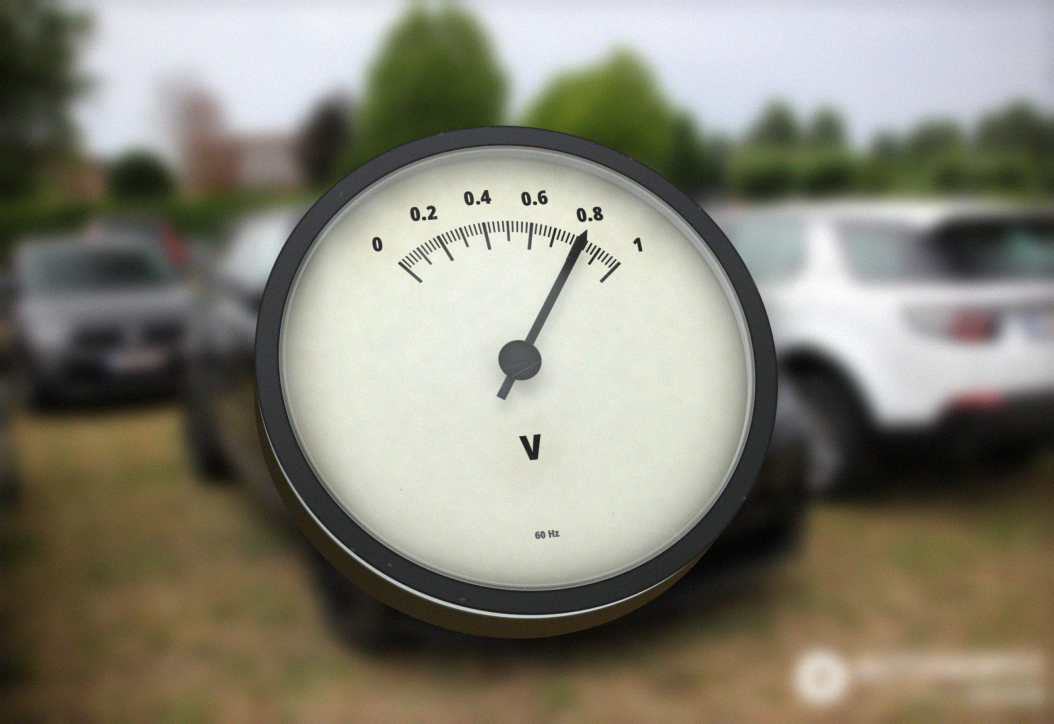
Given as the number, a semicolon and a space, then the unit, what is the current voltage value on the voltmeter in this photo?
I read 0.82; V
